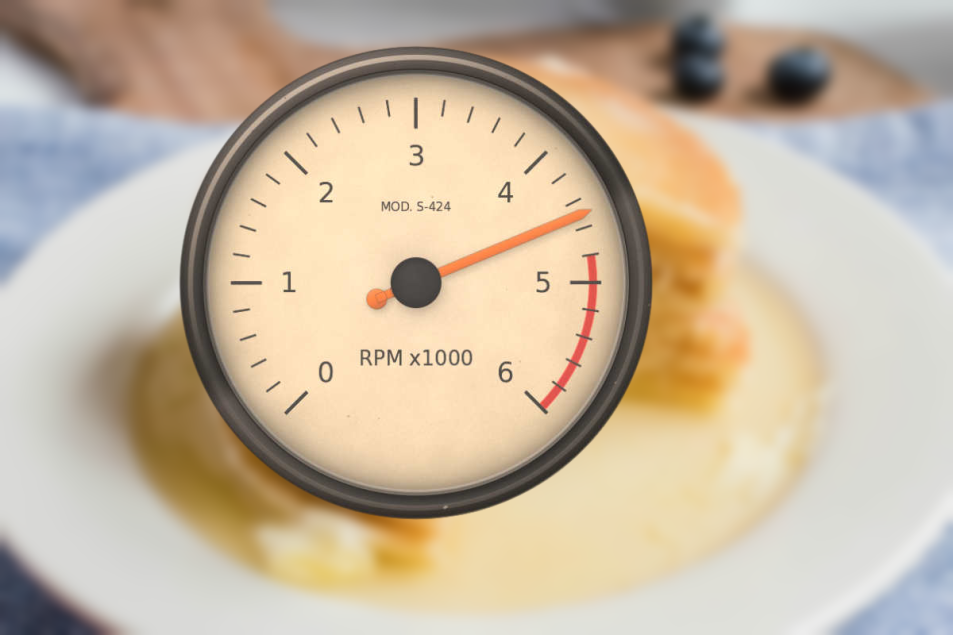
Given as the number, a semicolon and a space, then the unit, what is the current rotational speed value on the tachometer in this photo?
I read 4500; rpm
